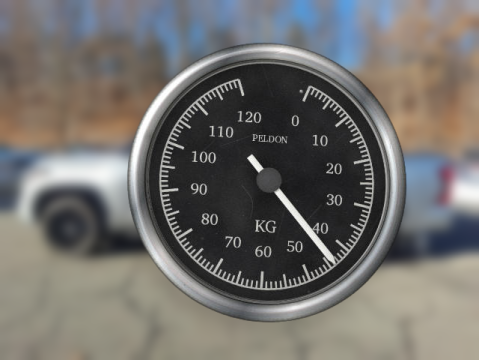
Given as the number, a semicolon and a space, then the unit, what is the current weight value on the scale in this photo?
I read 44; kg
